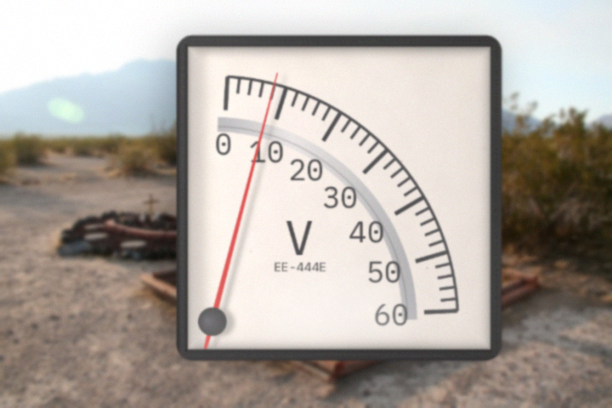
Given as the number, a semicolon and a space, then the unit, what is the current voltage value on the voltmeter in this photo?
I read 8; V
